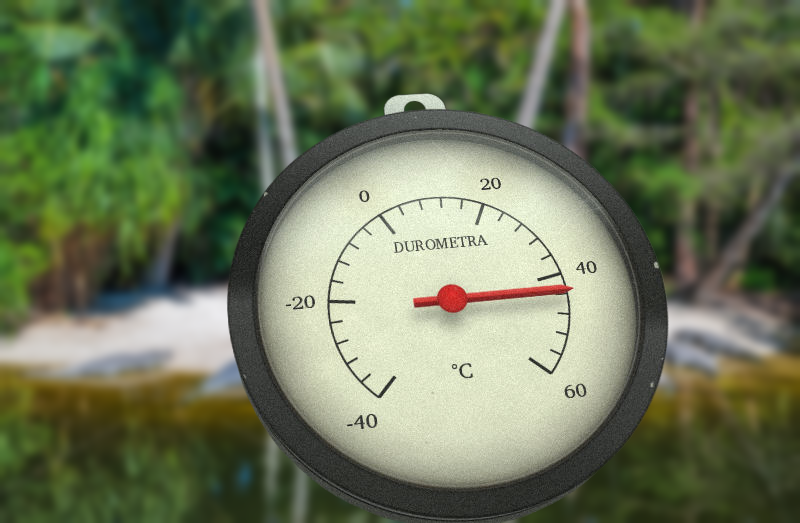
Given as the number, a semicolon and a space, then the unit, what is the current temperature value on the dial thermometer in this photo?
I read 44; °C
